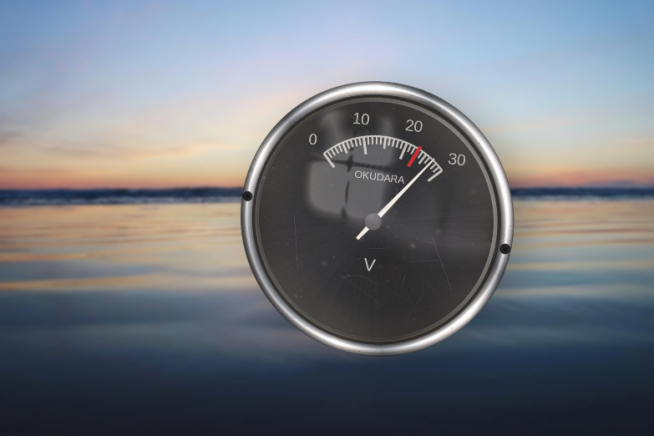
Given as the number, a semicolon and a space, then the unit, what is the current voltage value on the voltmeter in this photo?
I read 27; V
